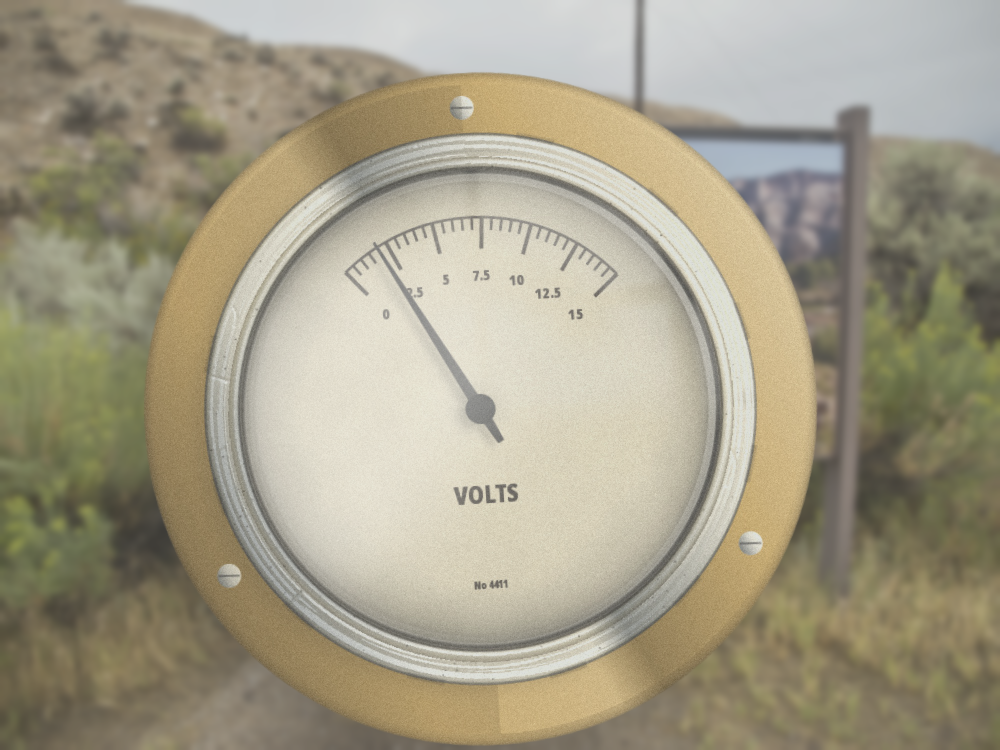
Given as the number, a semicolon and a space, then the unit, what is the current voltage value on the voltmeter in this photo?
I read 2; V
